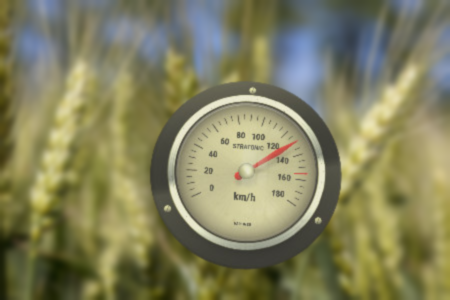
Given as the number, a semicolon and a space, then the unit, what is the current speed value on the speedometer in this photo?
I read 130; km/h
